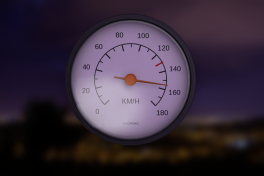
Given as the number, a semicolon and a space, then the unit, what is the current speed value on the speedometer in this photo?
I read 155; km/h
